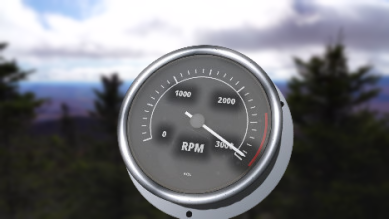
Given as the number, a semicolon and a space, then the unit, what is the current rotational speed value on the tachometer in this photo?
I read 2950; rpm
